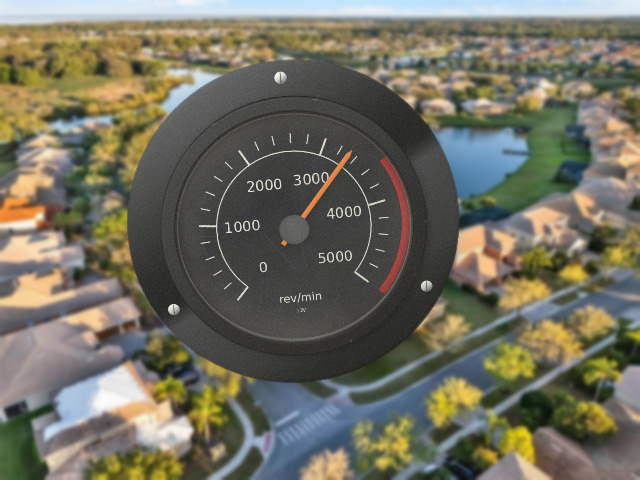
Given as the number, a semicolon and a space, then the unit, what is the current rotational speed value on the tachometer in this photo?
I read 3300; rpm
